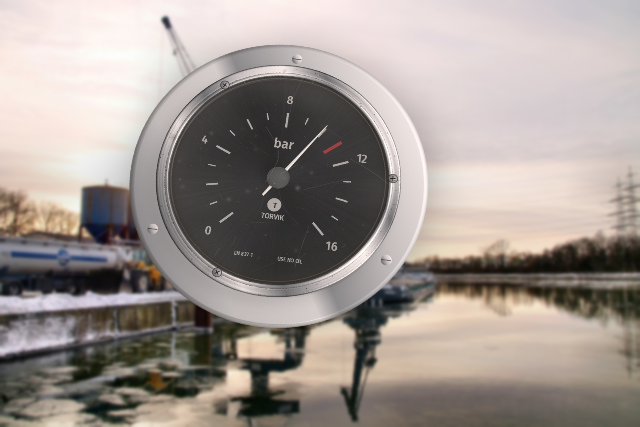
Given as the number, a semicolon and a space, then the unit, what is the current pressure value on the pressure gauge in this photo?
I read 10; bar
